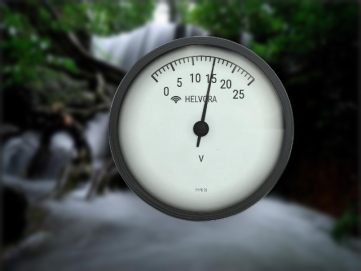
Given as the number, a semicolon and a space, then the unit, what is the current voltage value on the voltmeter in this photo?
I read 15; V
